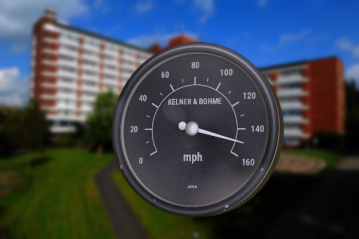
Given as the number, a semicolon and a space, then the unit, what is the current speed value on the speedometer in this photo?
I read 150; mph
